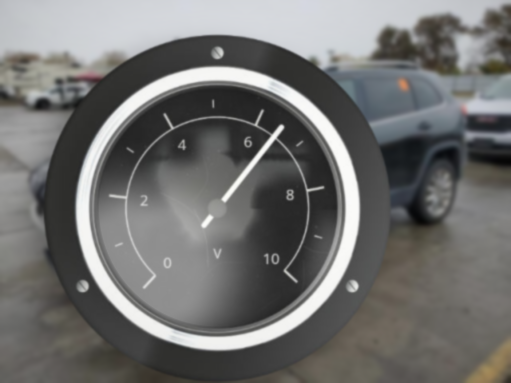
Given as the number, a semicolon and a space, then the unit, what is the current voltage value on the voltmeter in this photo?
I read 6.5; V
